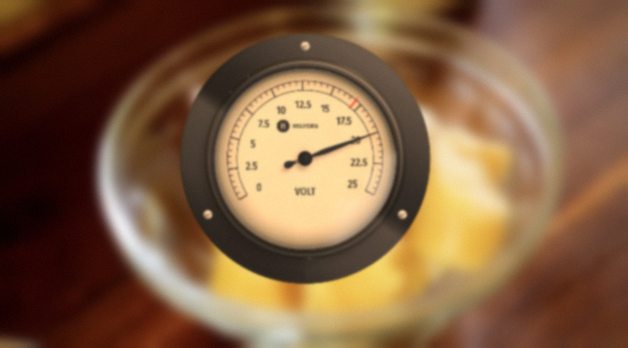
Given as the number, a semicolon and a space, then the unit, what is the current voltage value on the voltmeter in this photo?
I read 20; V
